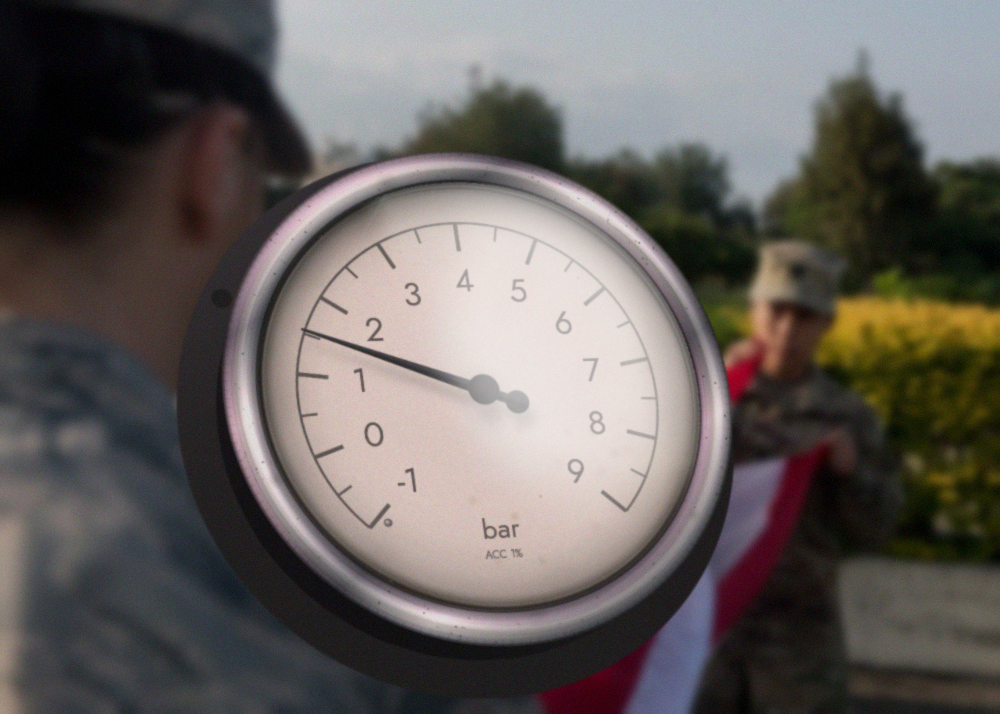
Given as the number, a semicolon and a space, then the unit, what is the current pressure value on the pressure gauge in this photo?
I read 1.5; bar
